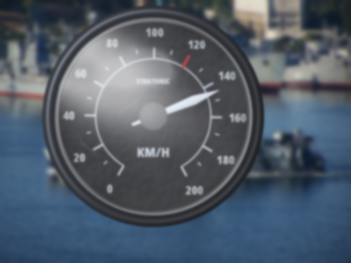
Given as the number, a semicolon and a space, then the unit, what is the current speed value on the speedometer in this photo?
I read 145; km/h
